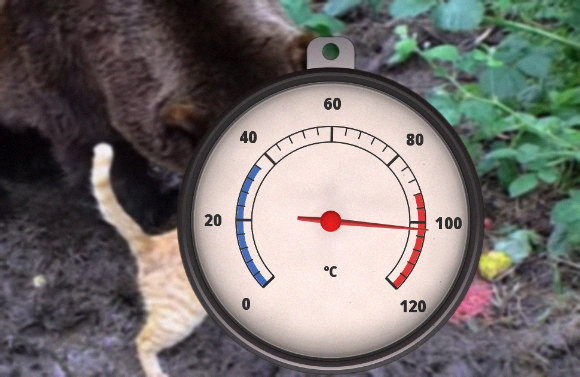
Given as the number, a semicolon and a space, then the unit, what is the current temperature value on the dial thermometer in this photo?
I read 102; °C
